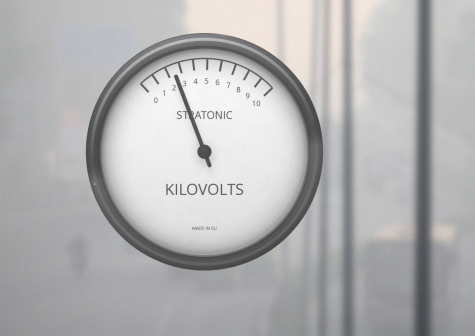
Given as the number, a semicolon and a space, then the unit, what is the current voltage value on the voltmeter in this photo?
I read 2.5; kV
